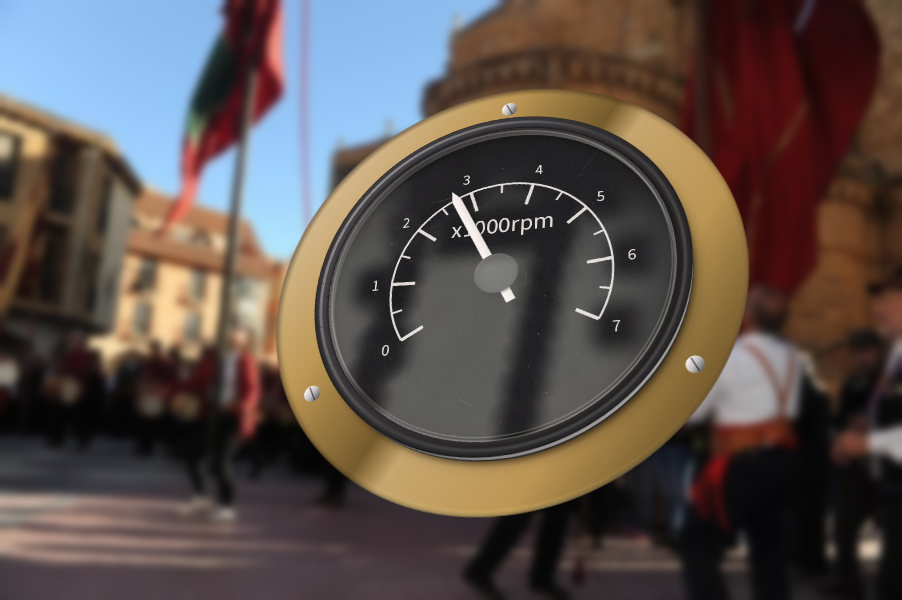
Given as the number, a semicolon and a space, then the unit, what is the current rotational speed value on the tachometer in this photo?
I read 2750; rpm
